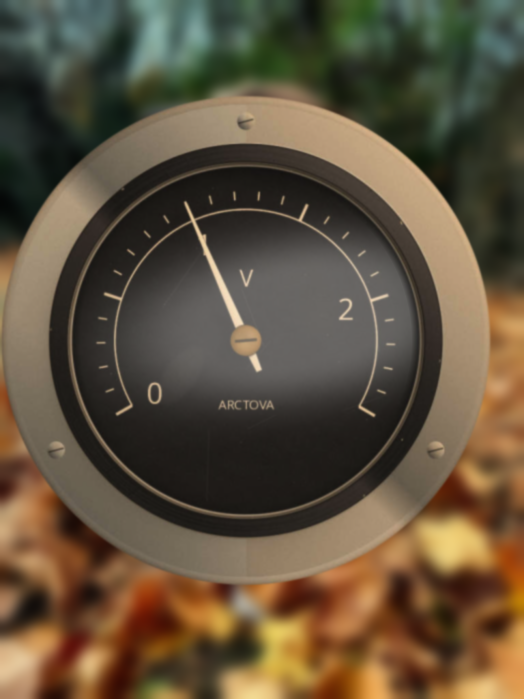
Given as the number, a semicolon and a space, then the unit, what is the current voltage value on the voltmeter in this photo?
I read 1; V
